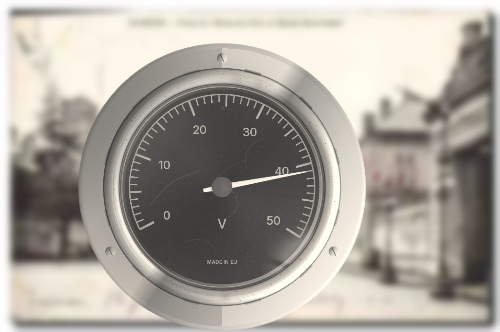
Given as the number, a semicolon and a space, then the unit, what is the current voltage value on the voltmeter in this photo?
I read 41; V
